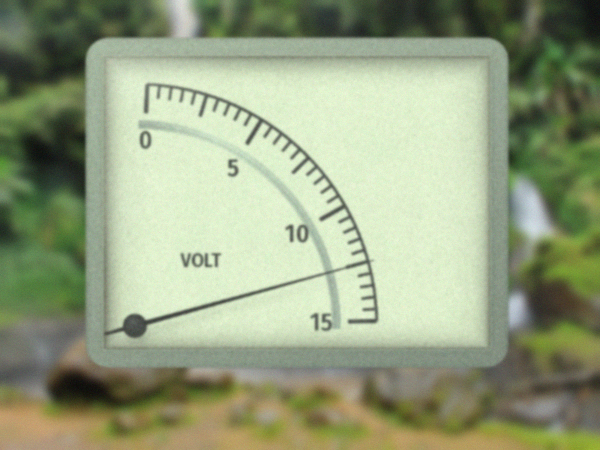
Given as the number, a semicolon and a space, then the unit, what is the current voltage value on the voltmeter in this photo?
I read 12.5; V
